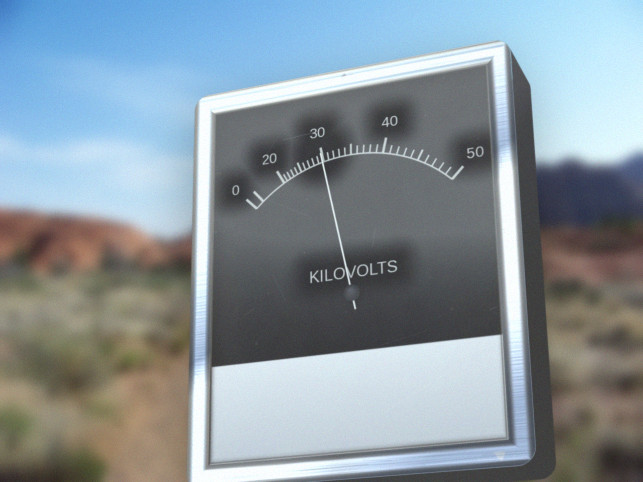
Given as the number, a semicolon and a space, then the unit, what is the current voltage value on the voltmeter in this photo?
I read 30; kV
